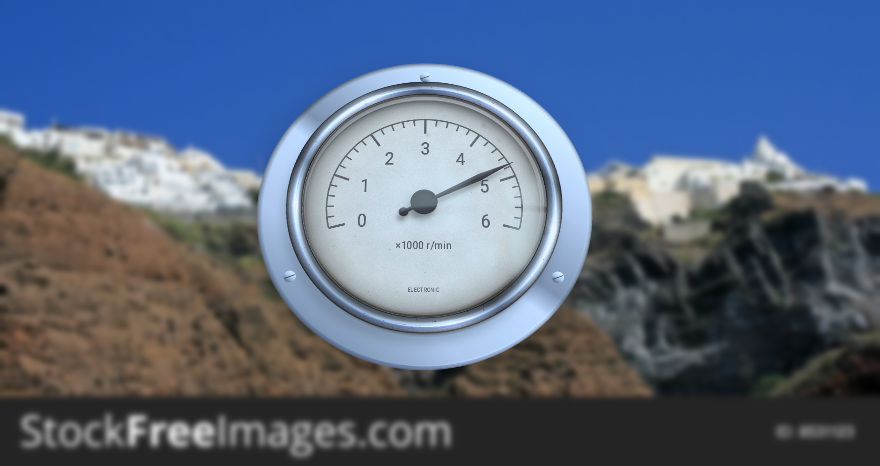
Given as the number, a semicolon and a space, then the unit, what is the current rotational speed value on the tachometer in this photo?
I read 4800; rpm
